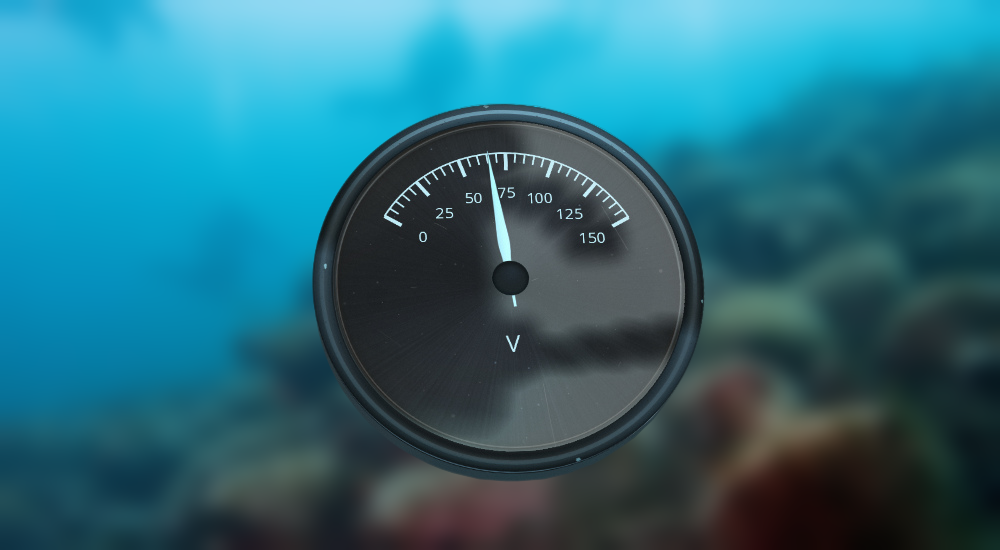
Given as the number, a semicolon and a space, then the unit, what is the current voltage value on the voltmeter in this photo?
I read 65; V
